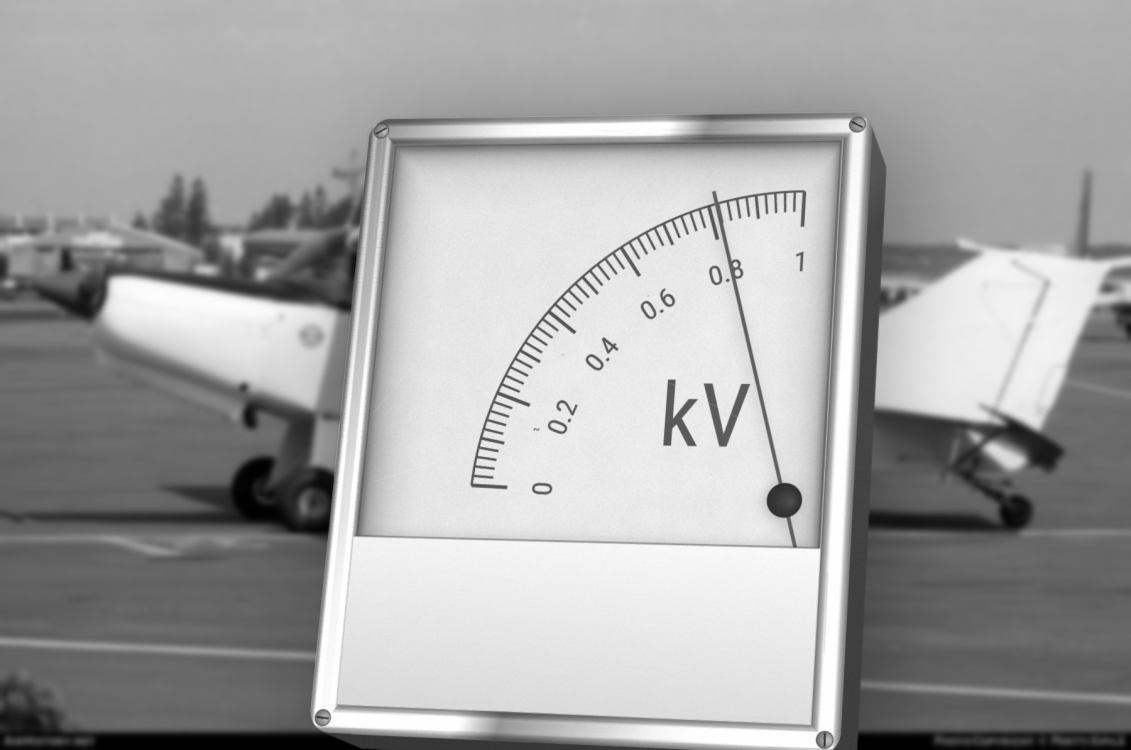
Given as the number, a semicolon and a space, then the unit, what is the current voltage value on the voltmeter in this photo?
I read 0.82; kV
